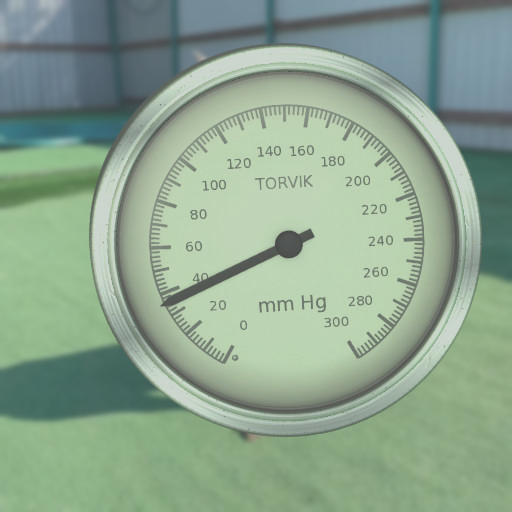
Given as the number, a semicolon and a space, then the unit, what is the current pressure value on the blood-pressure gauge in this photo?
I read 36; mmHg
